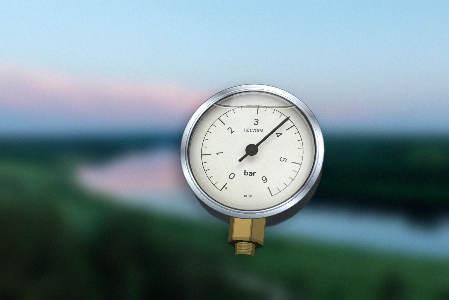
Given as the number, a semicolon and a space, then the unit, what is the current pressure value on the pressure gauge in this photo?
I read 3.8; bar
